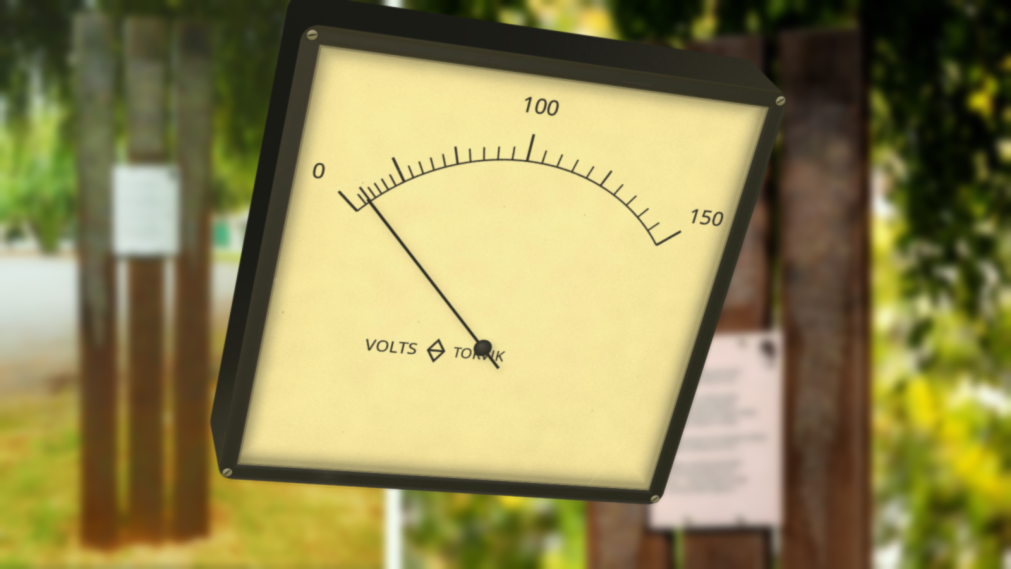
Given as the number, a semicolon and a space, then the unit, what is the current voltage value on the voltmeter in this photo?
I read 25; V
